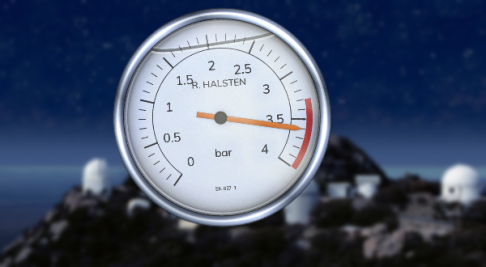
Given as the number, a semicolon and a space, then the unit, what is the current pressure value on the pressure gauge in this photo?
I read 3.6; bar
